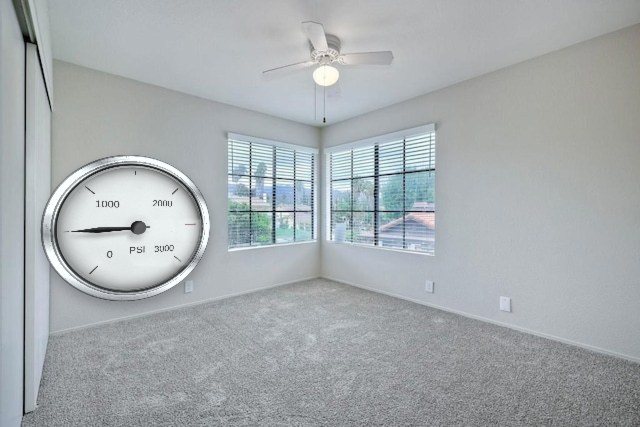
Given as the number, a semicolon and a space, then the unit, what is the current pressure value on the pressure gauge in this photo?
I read 500; psi
